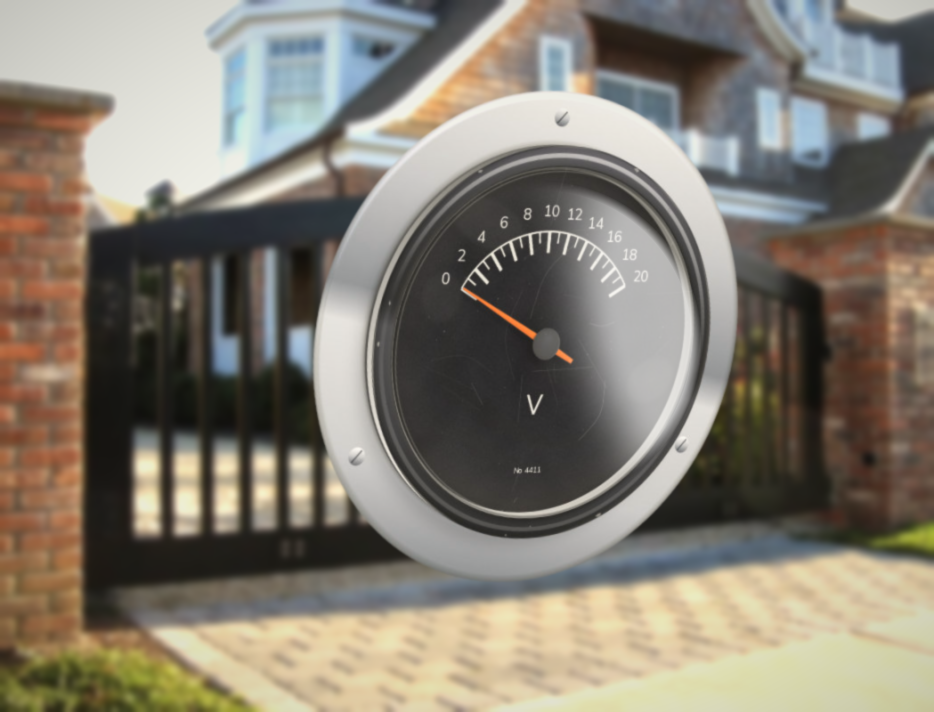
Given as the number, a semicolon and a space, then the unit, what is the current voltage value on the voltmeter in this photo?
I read 0; V
